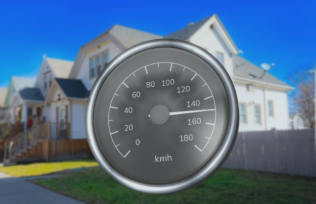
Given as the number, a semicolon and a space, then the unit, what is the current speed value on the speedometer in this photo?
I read 150; km/h
